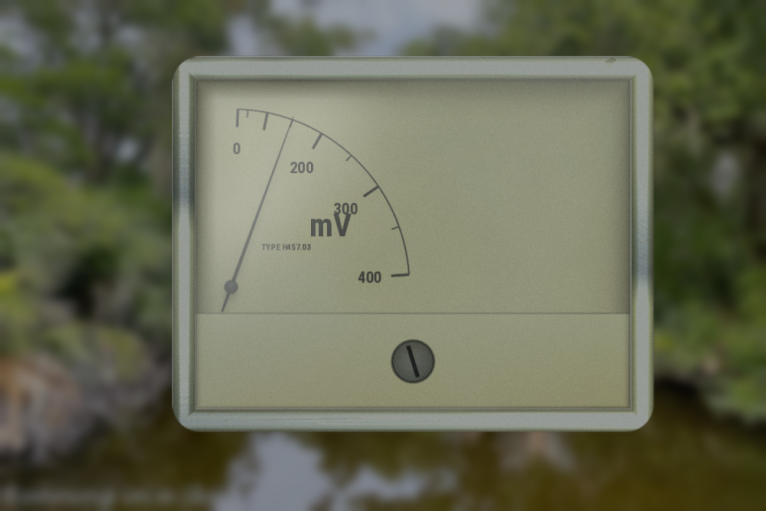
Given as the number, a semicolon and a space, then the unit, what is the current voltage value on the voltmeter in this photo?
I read 150; mV
